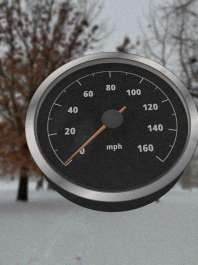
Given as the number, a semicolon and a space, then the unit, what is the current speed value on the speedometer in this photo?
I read 0; mph
